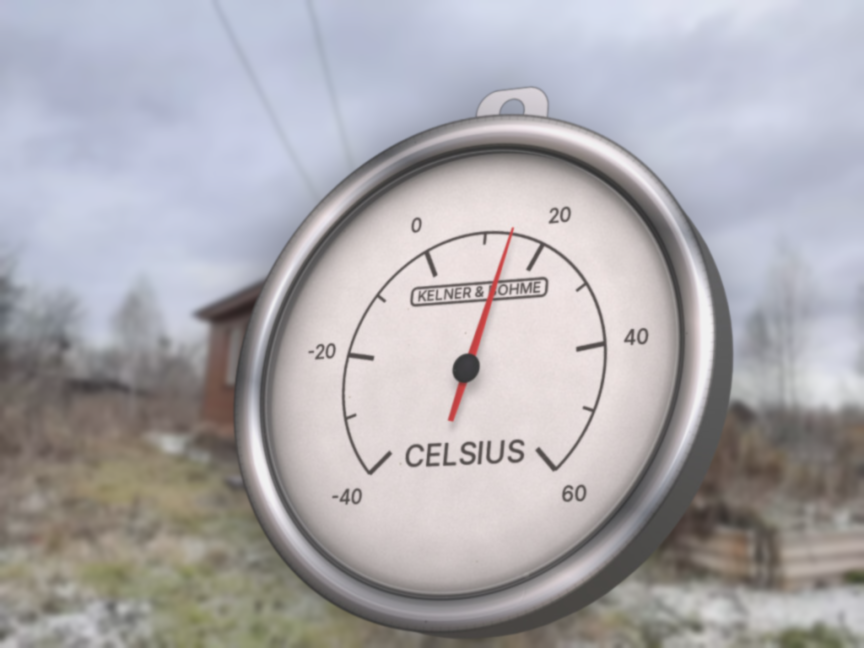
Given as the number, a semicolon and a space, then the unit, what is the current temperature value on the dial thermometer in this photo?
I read 15; °C
